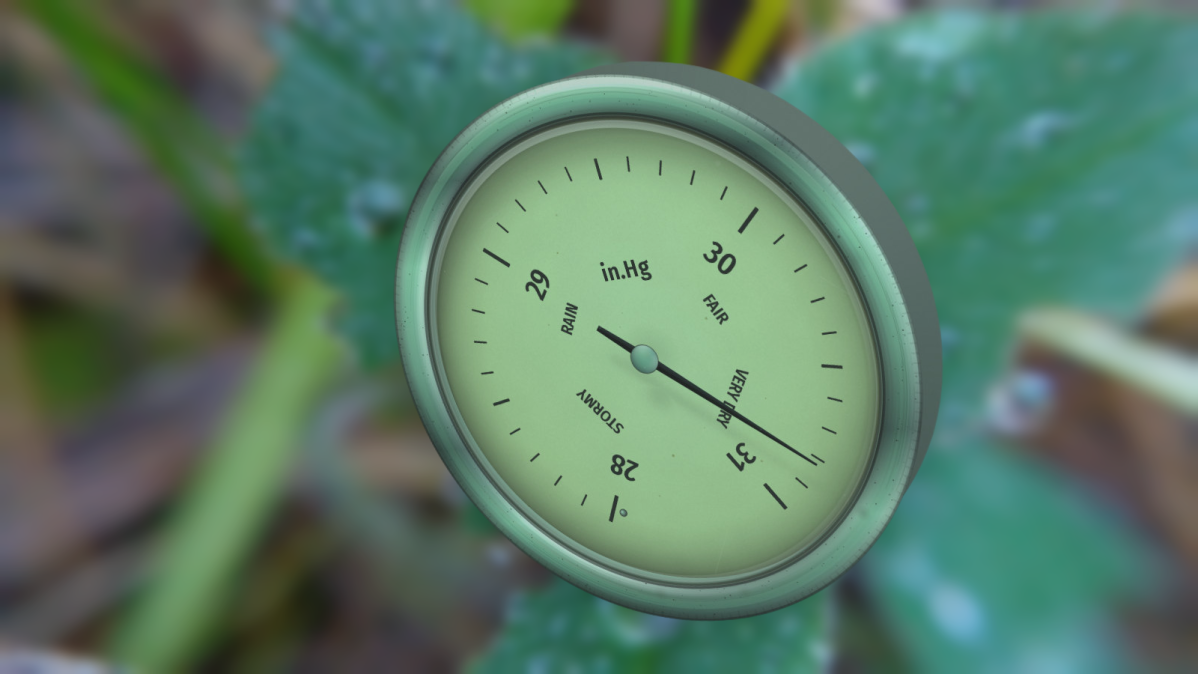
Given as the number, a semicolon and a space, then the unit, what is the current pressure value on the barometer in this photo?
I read 30.8; inHg
